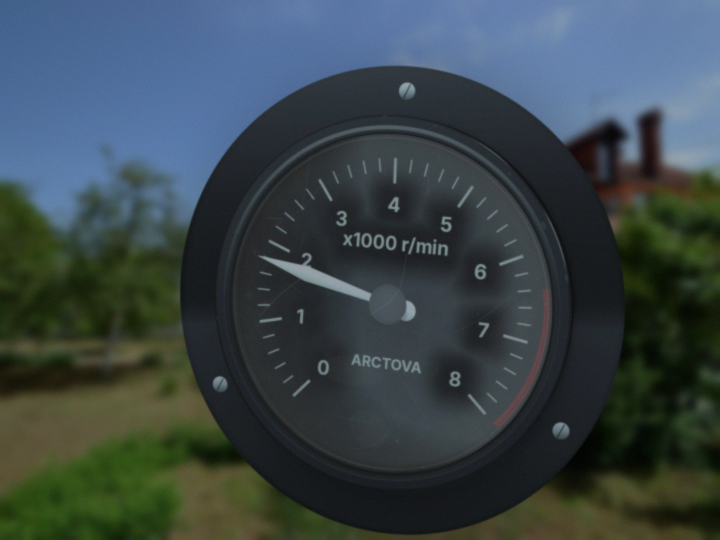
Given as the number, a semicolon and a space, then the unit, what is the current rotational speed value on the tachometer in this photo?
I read 1800; rpm
